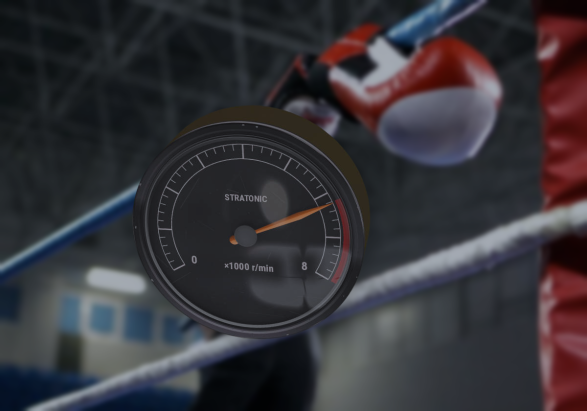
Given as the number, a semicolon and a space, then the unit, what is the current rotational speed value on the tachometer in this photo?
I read 6200; rpm
